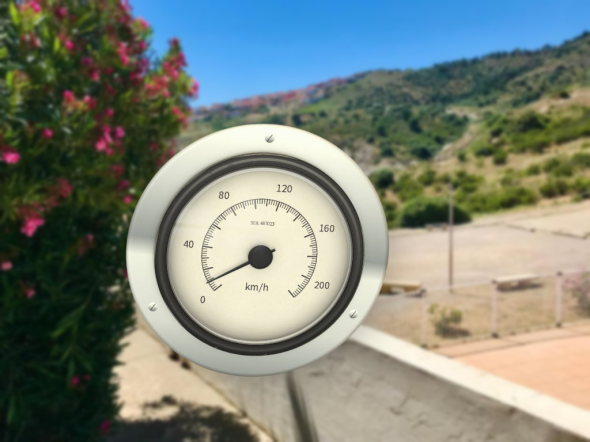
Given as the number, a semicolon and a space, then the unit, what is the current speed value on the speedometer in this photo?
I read 10; km/h
